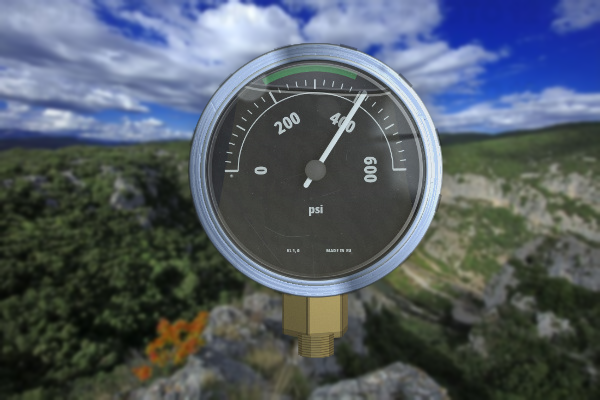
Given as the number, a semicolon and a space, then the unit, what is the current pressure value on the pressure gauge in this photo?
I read 410; psi
